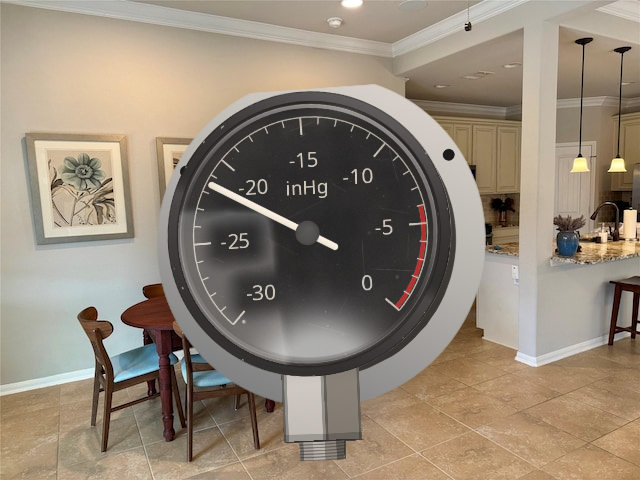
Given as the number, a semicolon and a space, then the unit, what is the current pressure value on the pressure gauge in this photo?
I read -21.5; inHg
